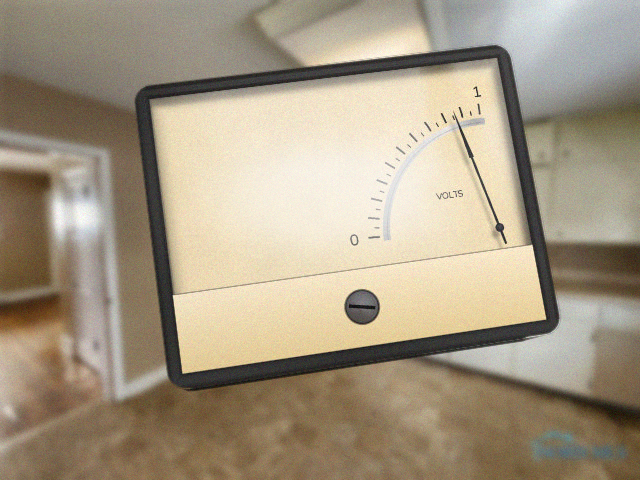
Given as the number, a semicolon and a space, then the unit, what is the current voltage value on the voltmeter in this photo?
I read 0.85; V
